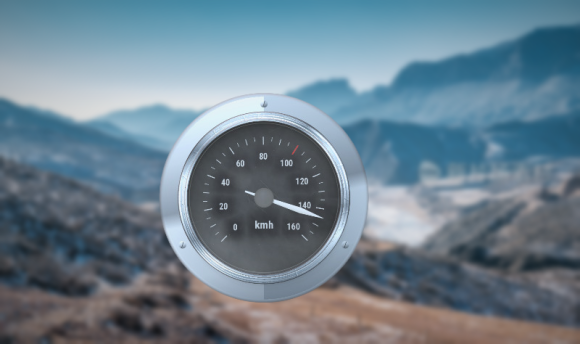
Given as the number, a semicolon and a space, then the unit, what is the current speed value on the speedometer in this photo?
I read 145; km/h
